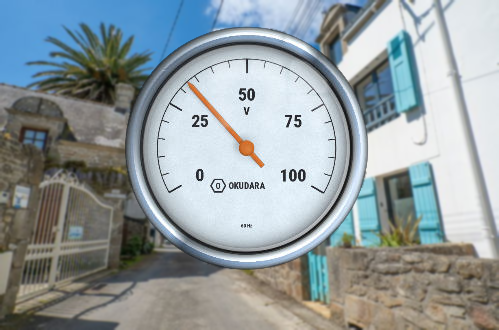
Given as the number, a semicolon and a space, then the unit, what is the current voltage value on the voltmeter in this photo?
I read 32.5; V
